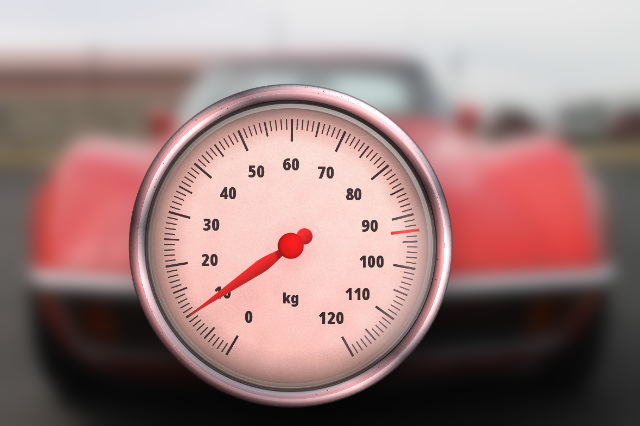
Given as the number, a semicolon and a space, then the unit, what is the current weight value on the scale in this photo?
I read 10; kg
